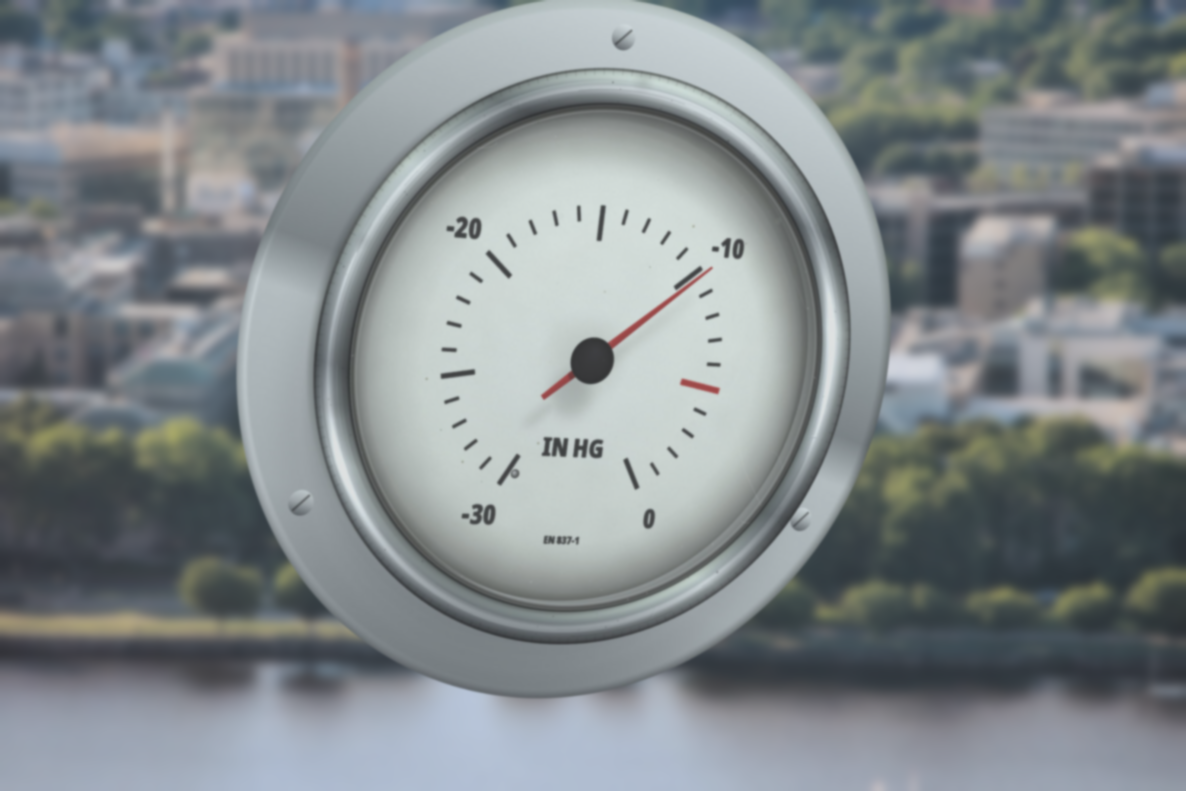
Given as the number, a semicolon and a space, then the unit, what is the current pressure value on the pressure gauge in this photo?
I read -10; inHg
